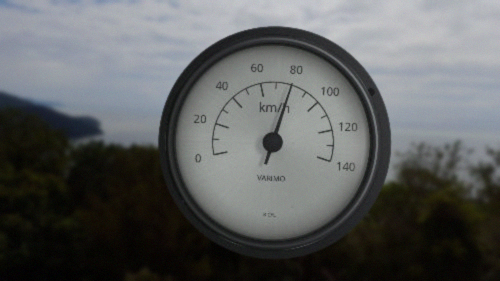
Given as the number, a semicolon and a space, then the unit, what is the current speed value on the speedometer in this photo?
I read 80; km/h
